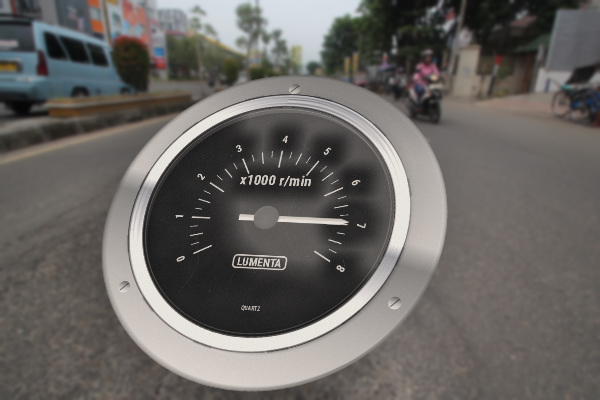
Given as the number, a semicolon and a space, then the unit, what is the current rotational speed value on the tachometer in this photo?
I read 7000; rpm
